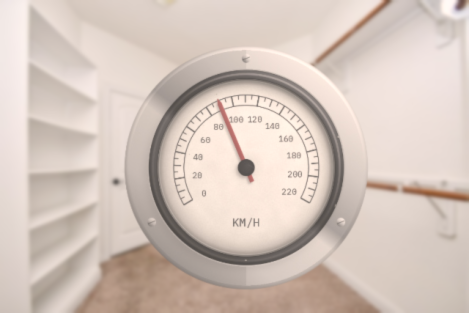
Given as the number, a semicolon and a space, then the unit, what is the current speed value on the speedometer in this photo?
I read 90; km/h
